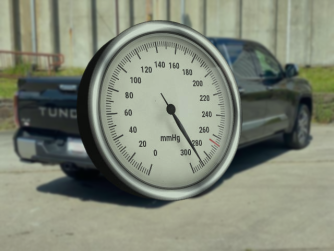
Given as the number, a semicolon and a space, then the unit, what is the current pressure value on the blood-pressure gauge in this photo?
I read 290; mmHg
